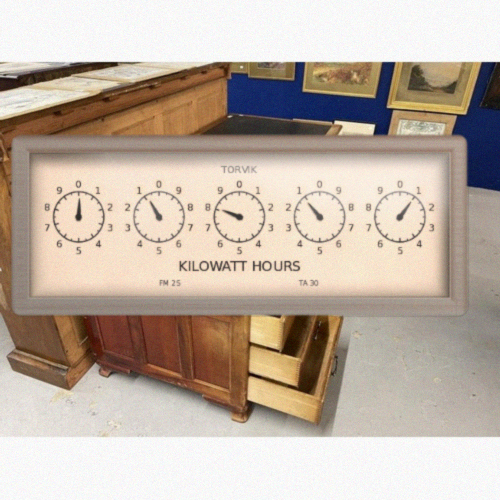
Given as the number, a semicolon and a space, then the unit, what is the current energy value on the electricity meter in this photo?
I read 811; kWh
